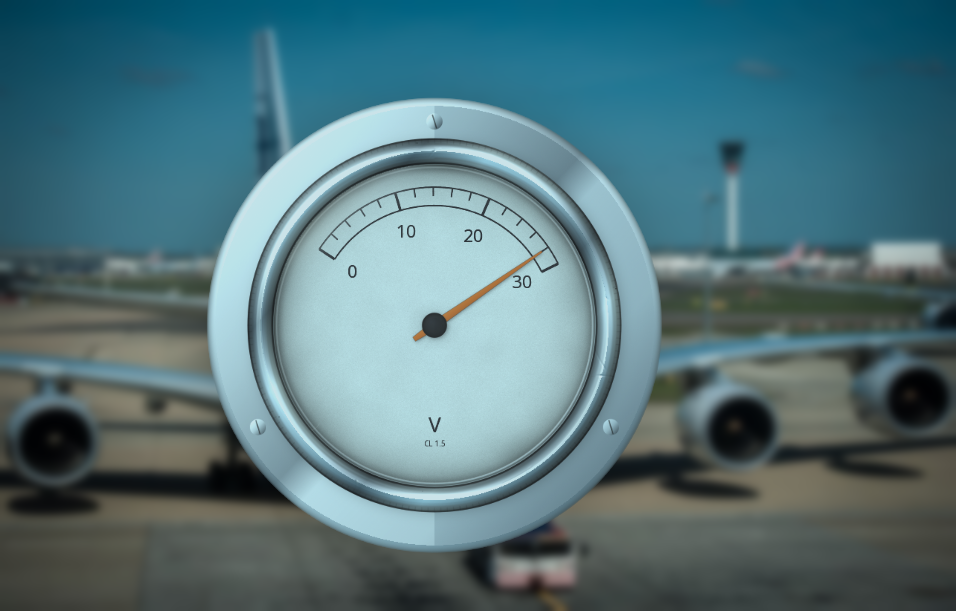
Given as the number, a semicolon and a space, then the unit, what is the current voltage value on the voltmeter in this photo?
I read 28; V
